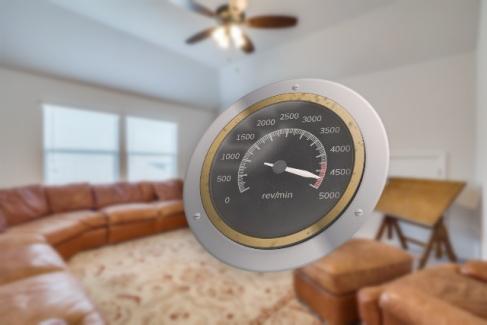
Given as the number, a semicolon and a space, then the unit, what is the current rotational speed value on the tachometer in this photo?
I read 4750; rpm
